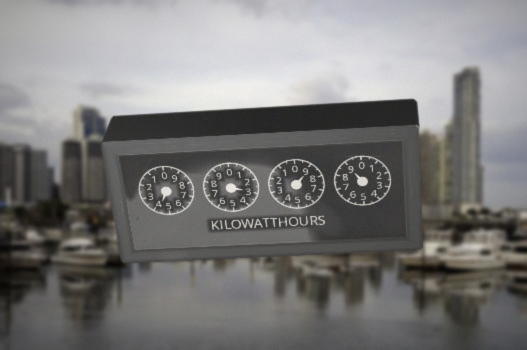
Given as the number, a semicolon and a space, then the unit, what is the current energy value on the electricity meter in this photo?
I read 4289; kWh
